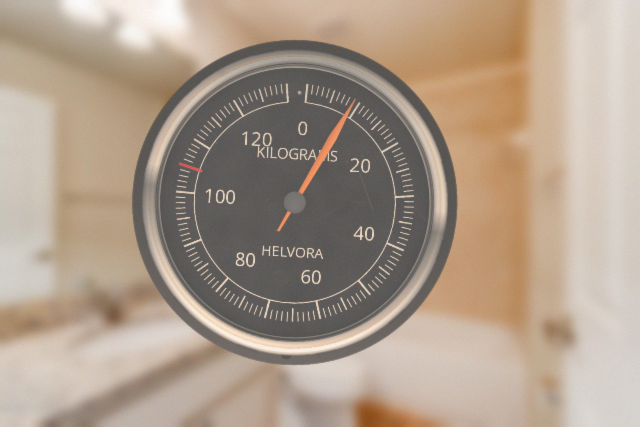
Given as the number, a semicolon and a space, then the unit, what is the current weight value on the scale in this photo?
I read 9; kg
